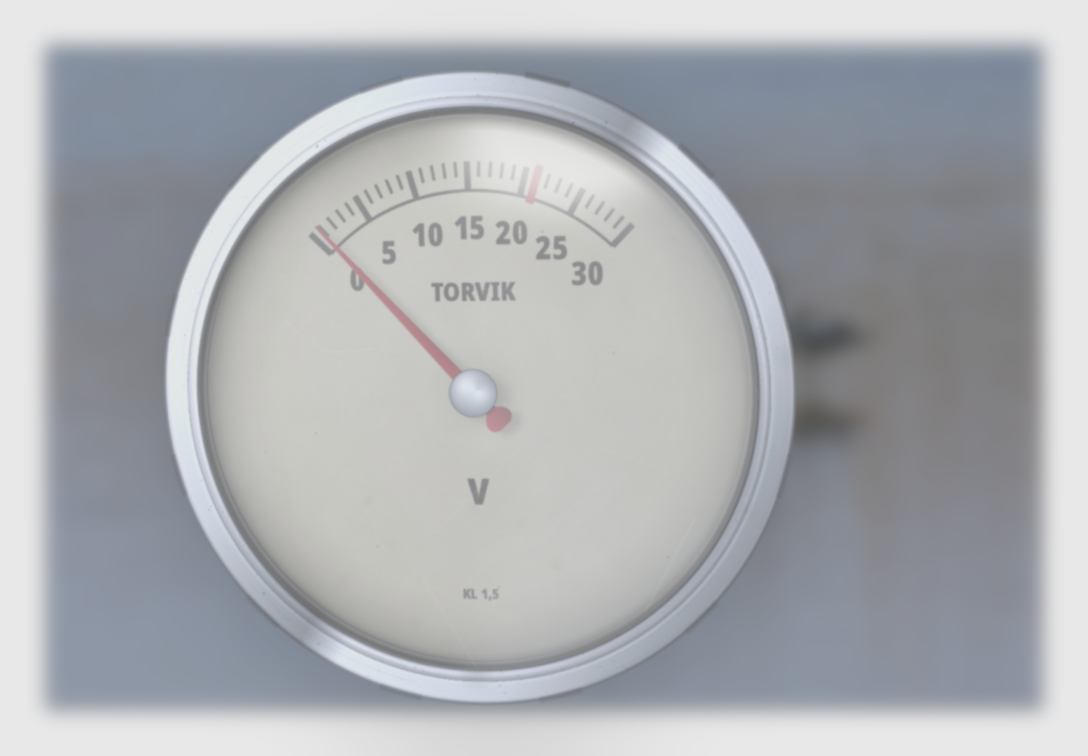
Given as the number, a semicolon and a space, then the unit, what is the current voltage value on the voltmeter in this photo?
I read 1; V
